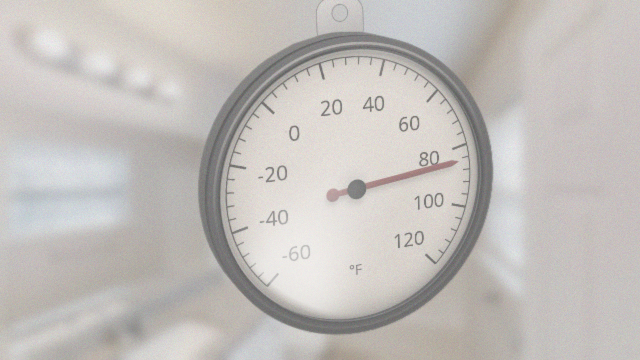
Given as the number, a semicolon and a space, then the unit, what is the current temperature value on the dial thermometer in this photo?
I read 84; °F
